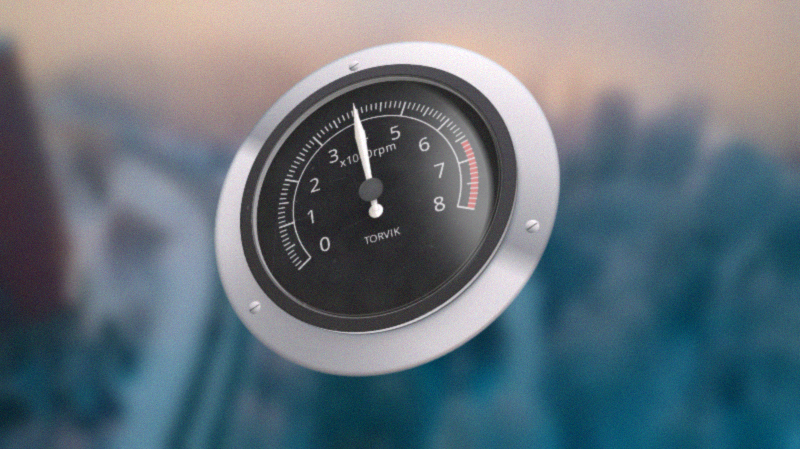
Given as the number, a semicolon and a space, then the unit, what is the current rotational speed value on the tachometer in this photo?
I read 4000; rpm
